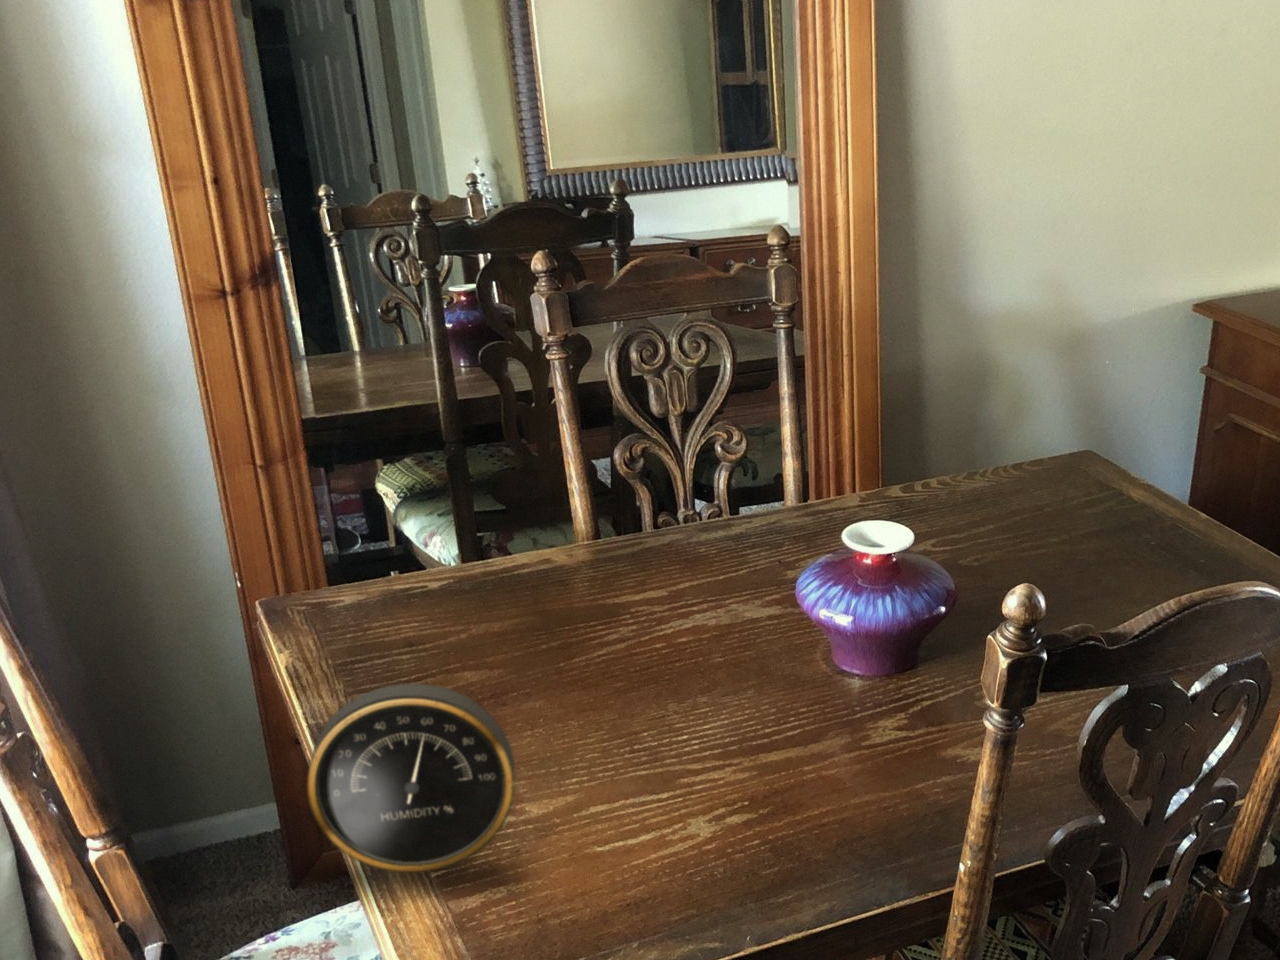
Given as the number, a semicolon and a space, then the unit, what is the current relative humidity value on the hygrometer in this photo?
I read 60; %
